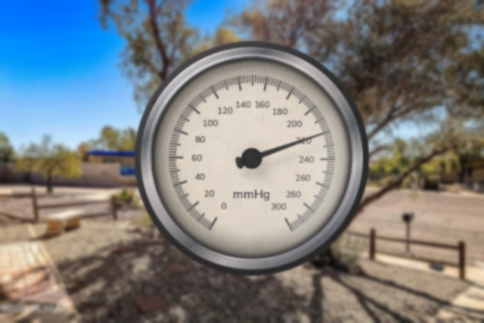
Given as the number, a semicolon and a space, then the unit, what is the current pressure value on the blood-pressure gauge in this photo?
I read 220; mmHg
